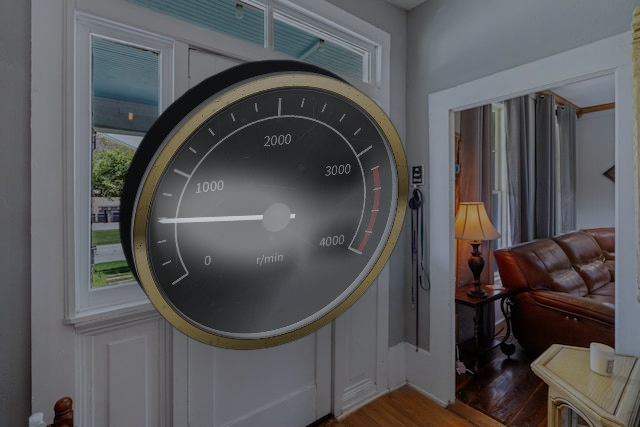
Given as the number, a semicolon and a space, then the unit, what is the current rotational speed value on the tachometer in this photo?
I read 600; rpm
